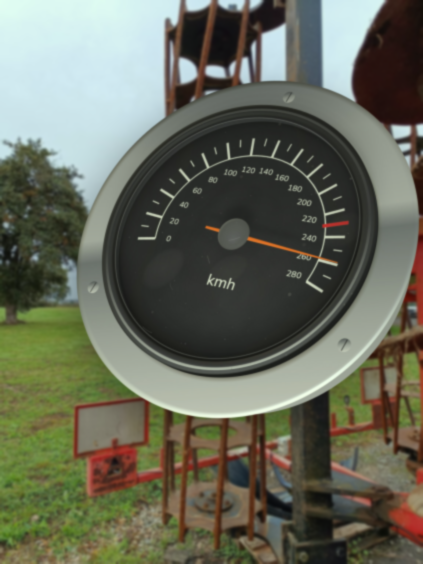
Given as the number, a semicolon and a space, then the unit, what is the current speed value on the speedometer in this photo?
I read 260; km/h
